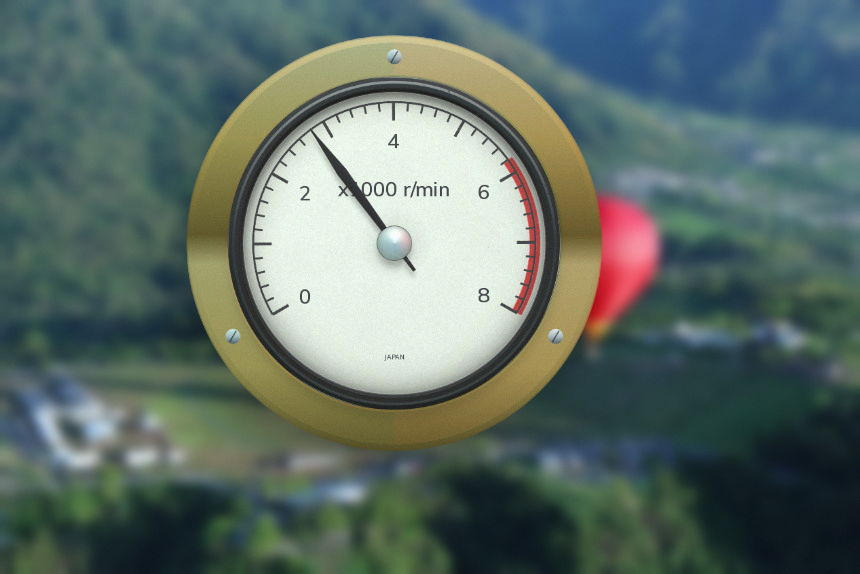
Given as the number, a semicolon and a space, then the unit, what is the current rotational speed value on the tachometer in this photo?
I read 2800; rpm
